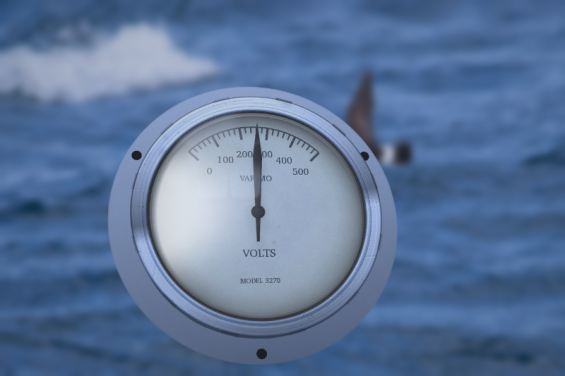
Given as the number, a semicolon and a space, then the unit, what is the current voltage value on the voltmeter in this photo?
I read 260; V
